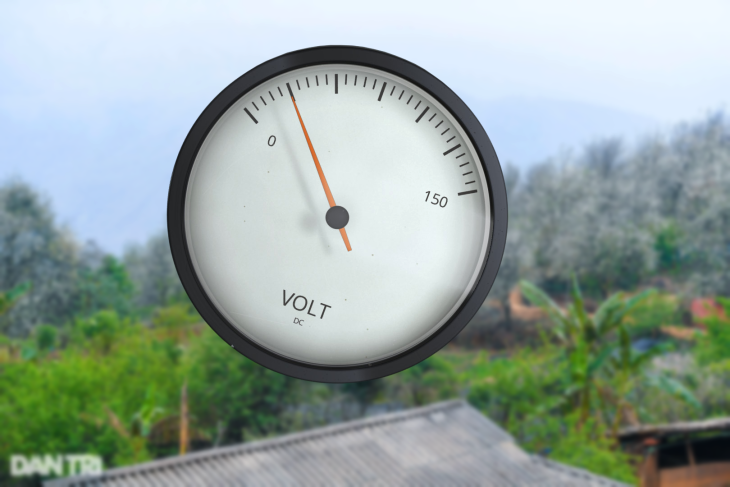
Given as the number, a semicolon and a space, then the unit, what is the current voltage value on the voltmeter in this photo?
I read 25; V
